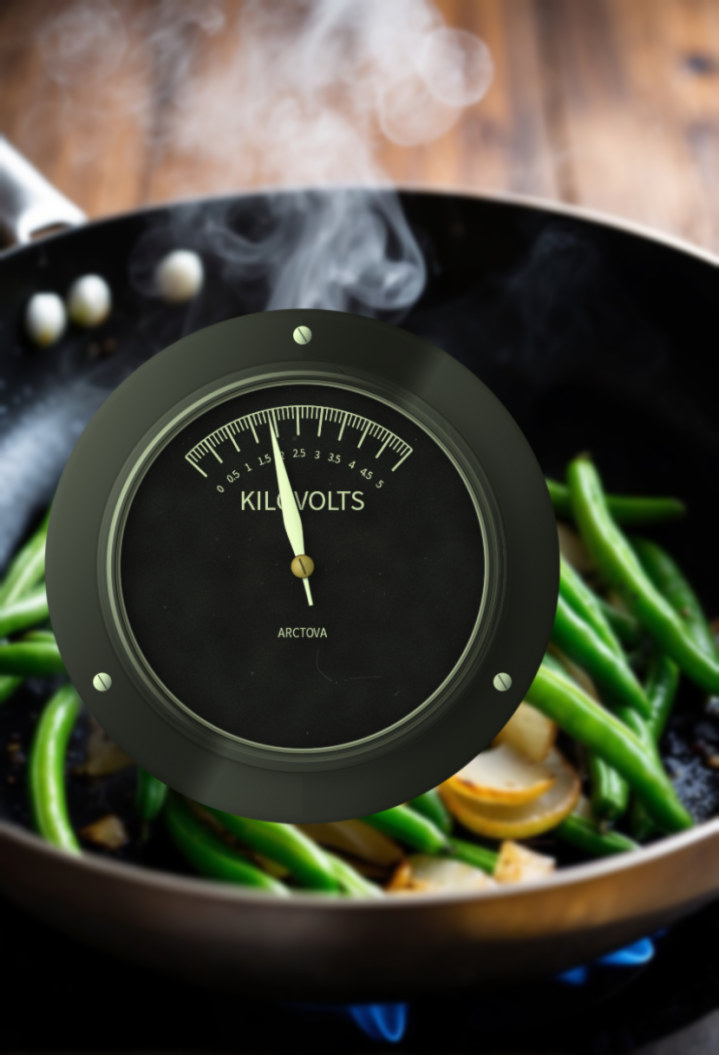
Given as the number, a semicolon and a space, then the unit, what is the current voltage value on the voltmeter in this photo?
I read 1.9; kV
